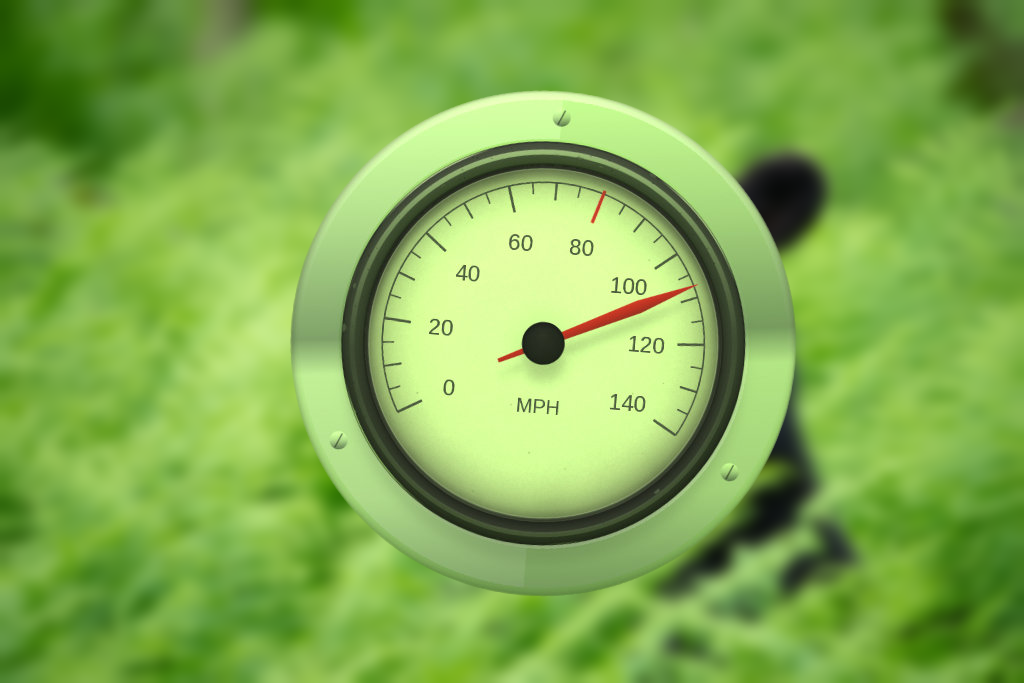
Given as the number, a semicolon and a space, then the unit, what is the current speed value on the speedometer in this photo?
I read 107.5; mph
